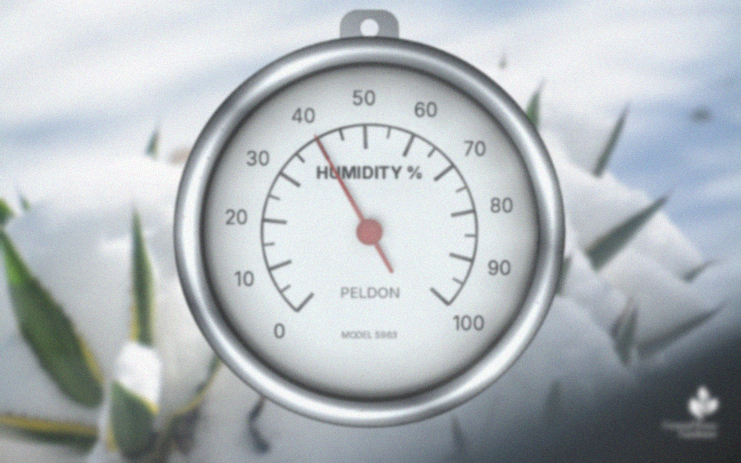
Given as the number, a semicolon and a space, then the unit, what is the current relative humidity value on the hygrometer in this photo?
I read 40; %
